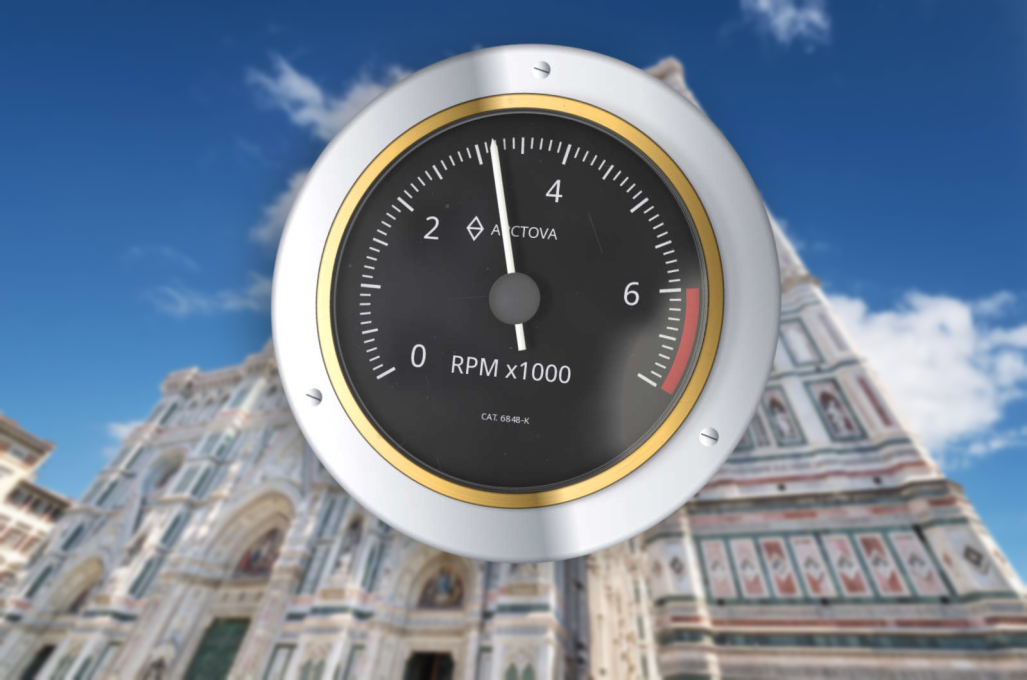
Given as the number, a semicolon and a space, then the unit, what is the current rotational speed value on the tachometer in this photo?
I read 3200; rpm
